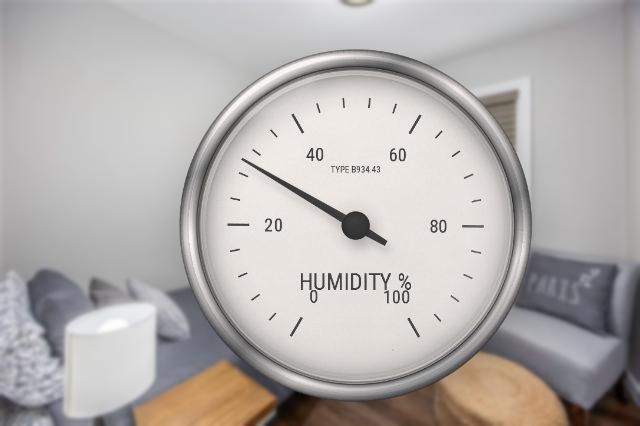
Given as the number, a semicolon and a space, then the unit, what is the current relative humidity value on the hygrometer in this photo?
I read 30; %
